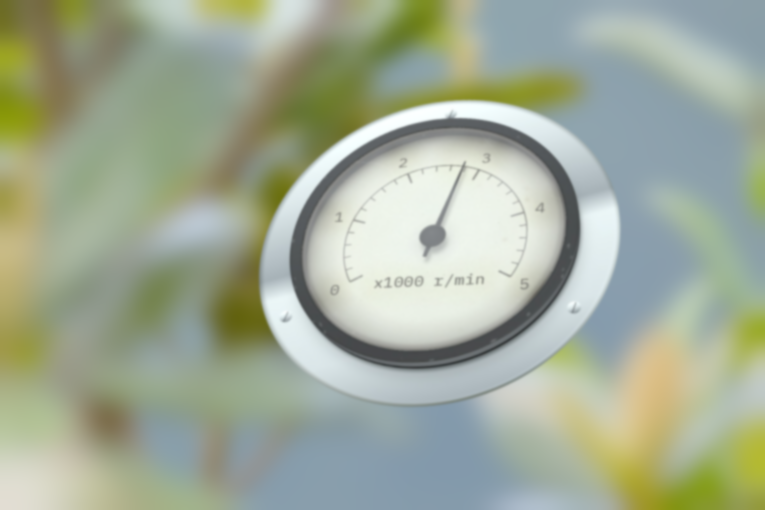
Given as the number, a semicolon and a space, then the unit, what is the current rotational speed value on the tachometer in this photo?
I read 2800; rpm
